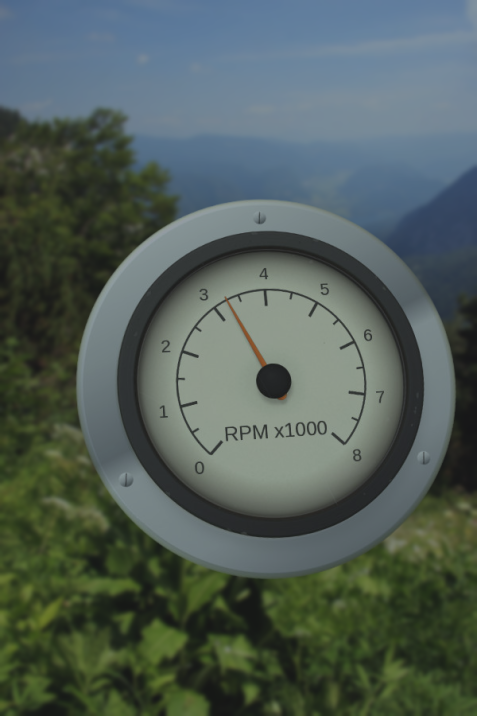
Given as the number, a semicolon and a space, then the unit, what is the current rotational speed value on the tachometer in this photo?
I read 3250; rpm
